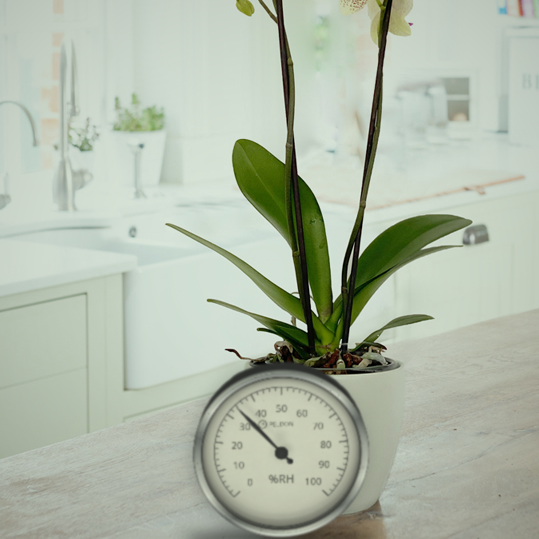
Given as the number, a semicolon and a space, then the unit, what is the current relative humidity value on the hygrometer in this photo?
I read 34; %
